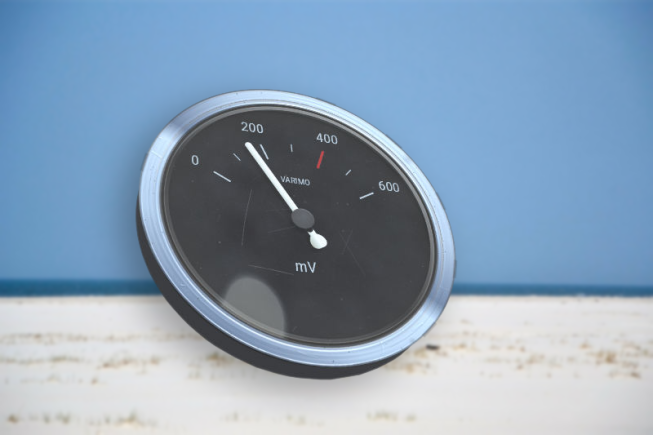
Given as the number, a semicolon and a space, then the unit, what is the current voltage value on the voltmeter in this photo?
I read 150; mV
